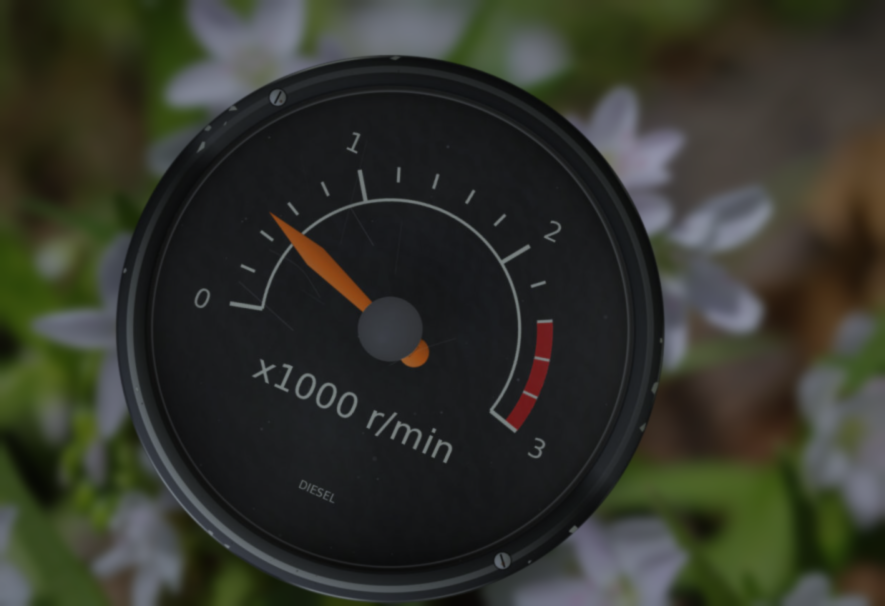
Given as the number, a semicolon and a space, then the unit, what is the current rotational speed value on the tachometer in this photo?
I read 500; rpm
